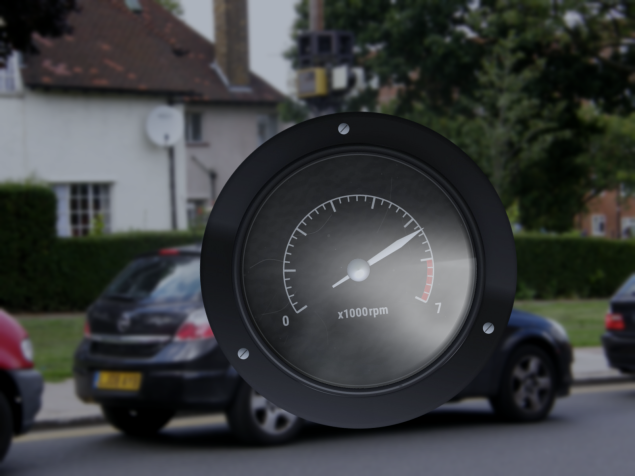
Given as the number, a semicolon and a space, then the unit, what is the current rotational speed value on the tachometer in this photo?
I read 5300; rpm
